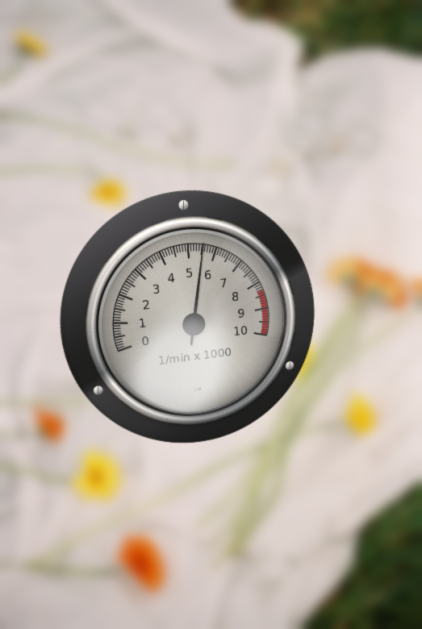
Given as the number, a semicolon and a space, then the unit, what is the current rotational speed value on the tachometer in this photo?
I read 5500; rpm
